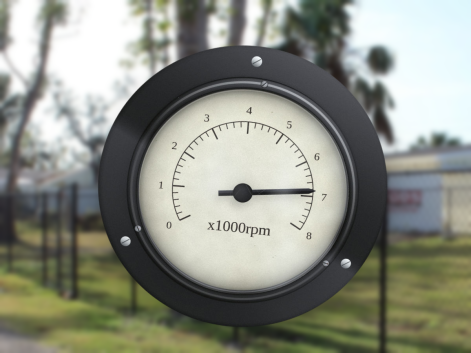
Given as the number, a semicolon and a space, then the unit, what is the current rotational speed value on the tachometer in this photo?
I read 6800; rpm
